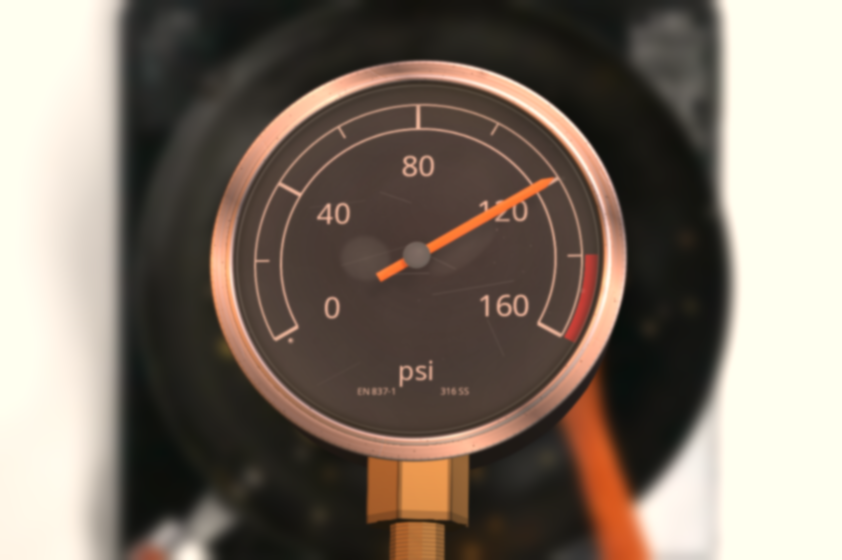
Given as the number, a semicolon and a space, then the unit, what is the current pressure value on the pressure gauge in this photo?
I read 120; psi
